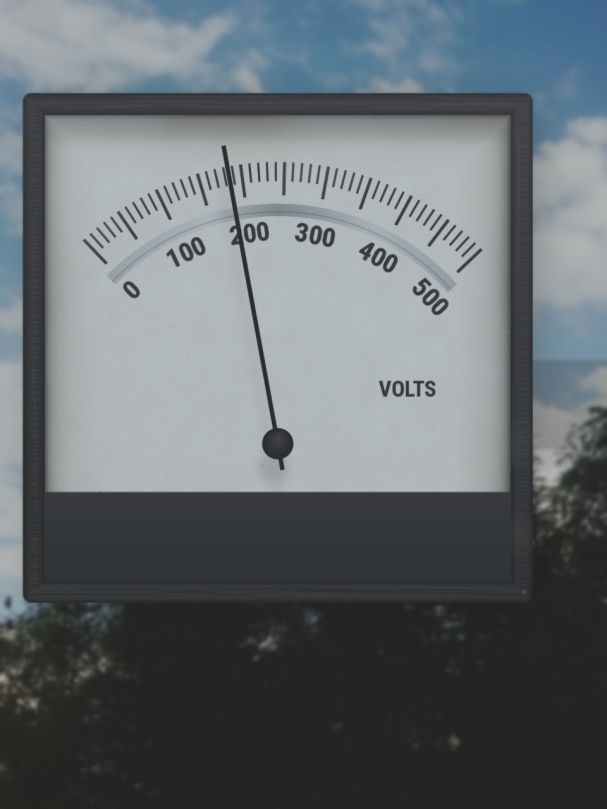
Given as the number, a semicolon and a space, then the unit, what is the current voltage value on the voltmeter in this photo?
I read 185; V
